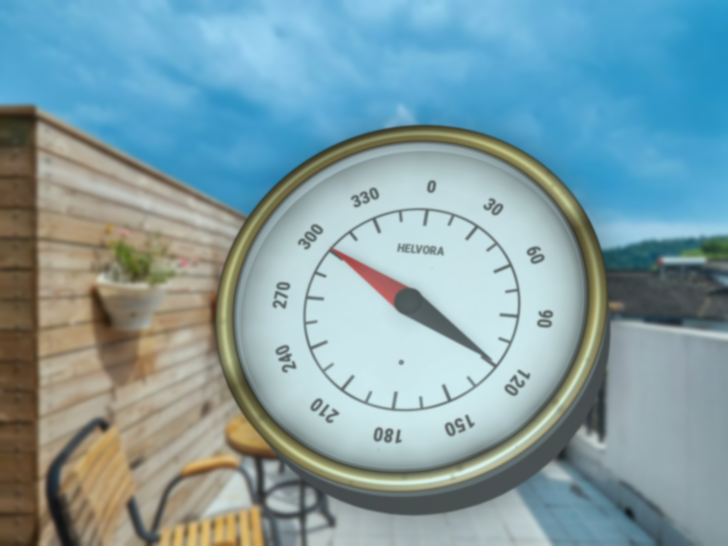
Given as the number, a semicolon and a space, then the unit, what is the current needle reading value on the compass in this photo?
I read 300; °
